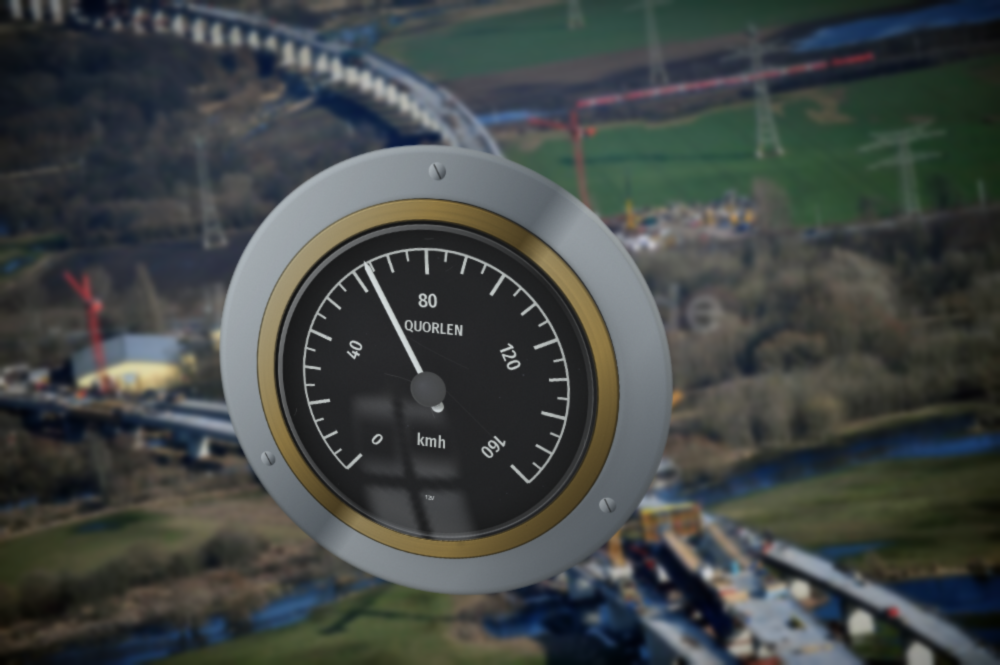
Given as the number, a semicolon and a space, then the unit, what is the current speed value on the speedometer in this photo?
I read 65; km/h
